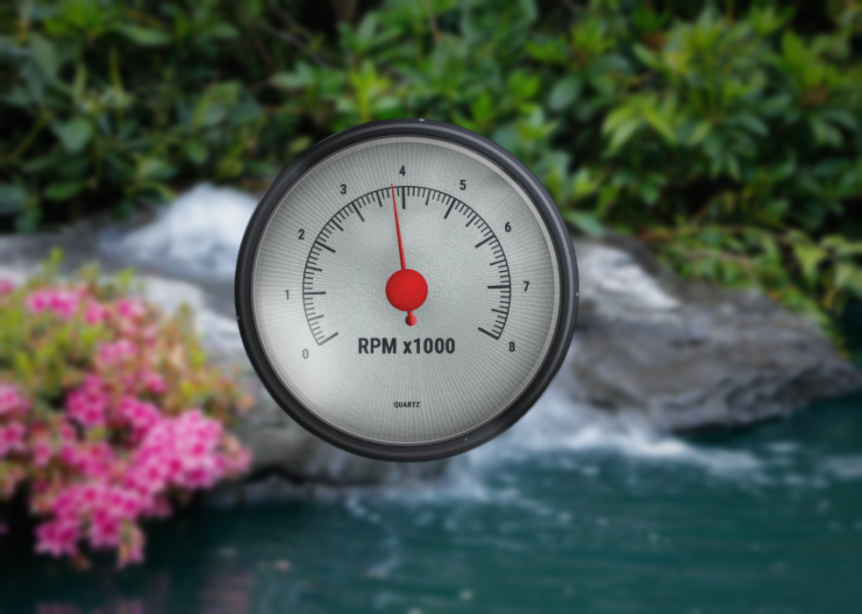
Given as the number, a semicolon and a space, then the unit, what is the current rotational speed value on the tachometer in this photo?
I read 3800; rpm
